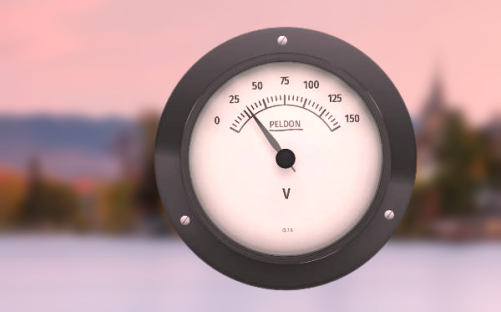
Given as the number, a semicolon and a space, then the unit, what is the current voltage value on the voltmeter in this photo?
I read 30; V
